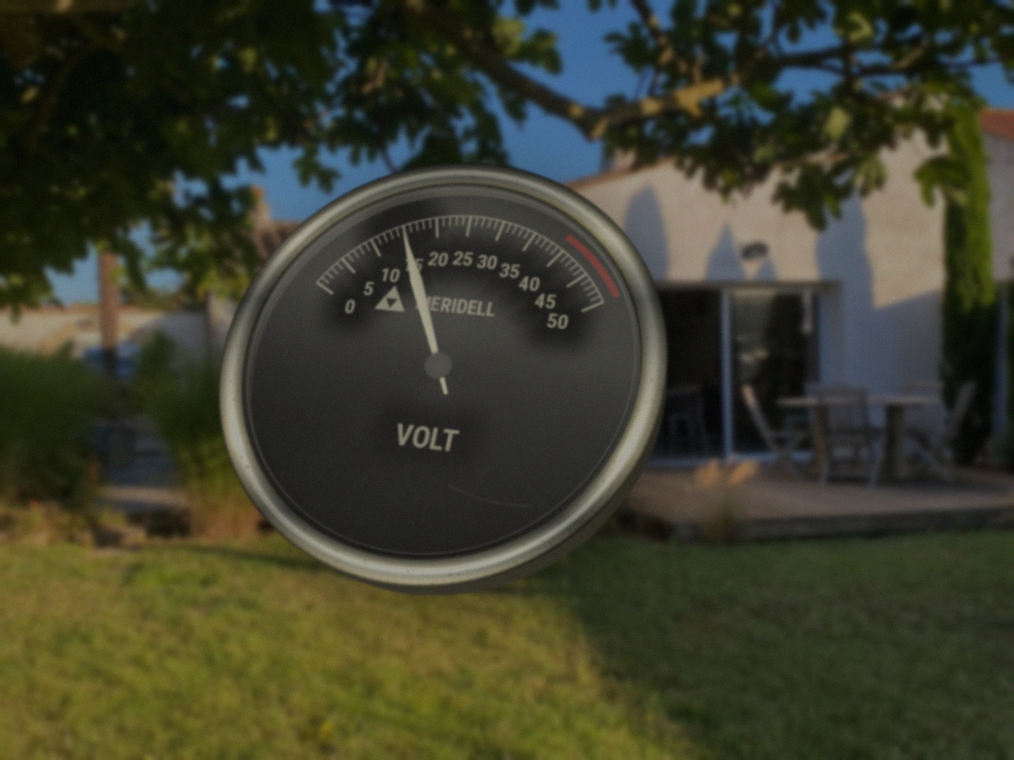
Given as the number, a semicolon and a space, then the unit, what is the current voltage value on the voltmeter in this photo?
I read 15; V
